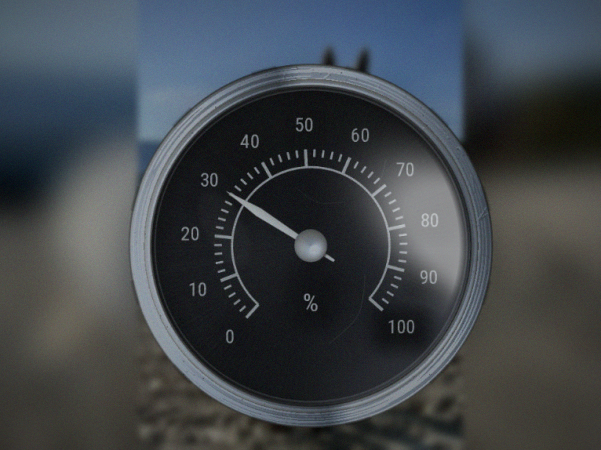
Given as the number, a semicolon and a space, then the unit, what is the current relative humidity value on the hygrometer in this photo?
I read 30; %
